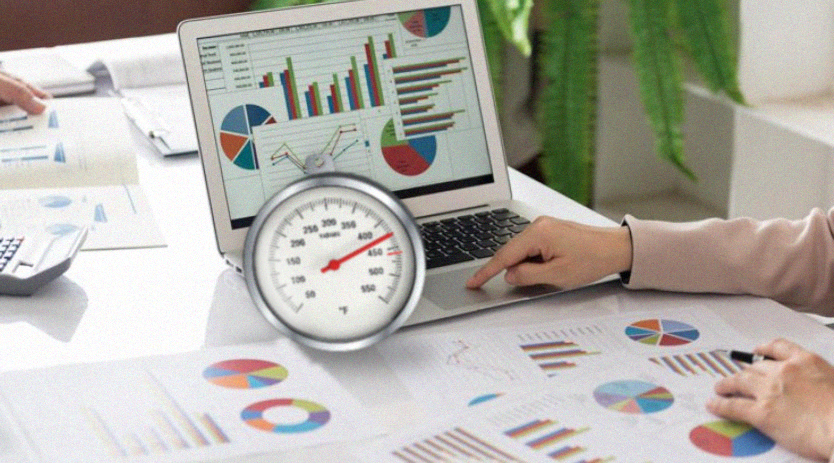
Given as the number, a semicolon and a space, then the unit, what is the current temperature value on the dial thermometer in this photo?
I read 425; °F
